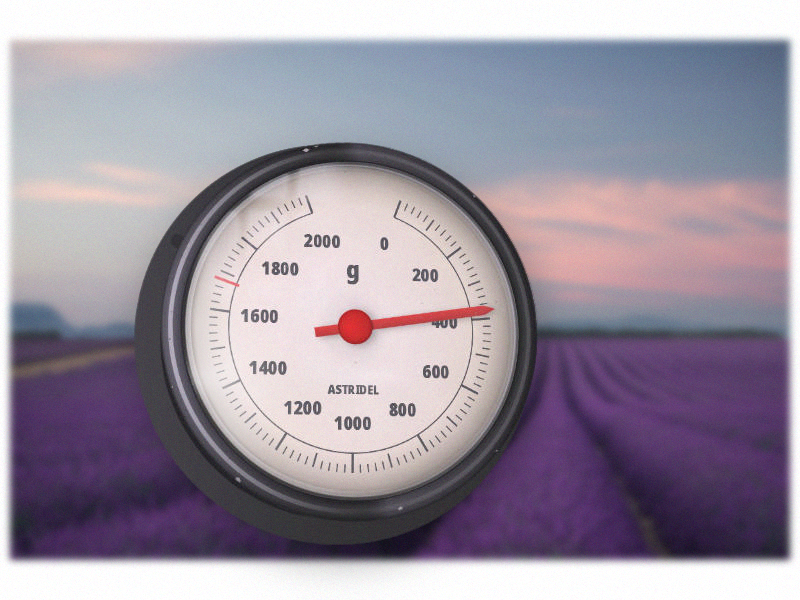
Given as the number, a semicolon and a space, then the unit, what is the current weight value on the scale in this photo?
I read 380; g
